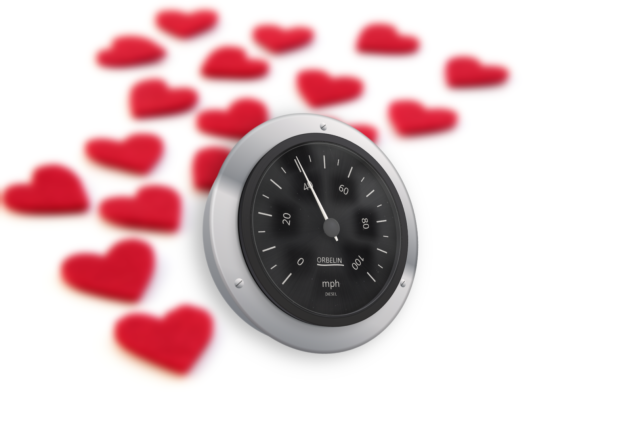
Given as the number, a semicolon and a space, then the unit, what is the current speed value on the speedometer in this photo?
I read 40; mph
